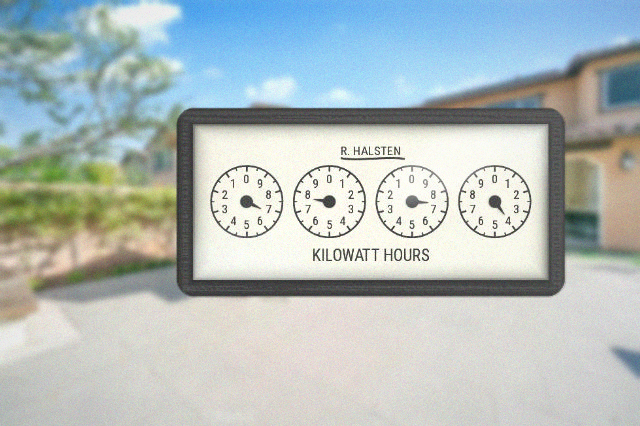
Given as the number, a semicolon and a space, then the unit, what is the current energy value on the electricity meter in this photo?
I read 6774; kWh
